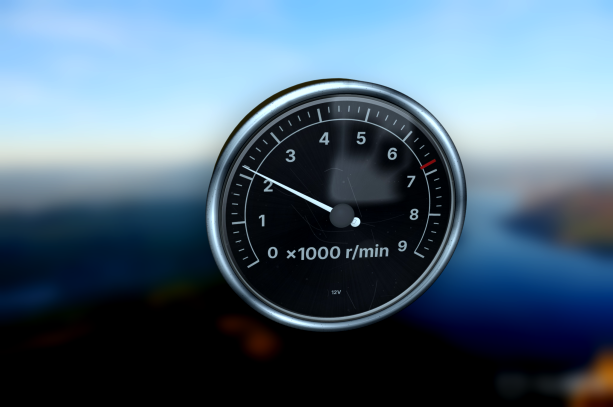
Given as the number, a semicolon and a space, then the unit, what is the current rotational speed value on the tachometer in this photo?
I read 2200; rpm
